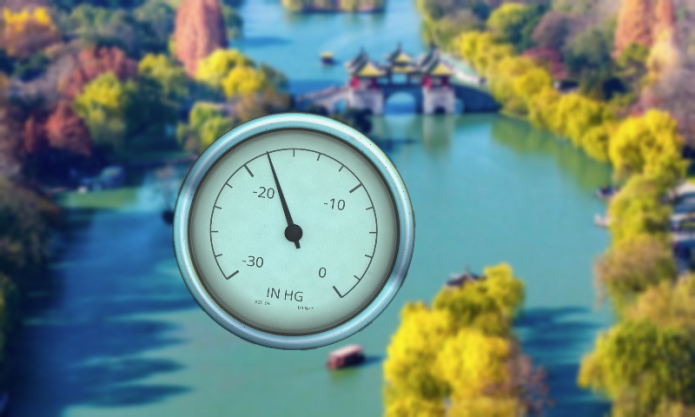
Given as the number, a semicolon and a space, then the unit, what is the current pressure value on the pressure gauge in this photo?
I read -18; inHg
